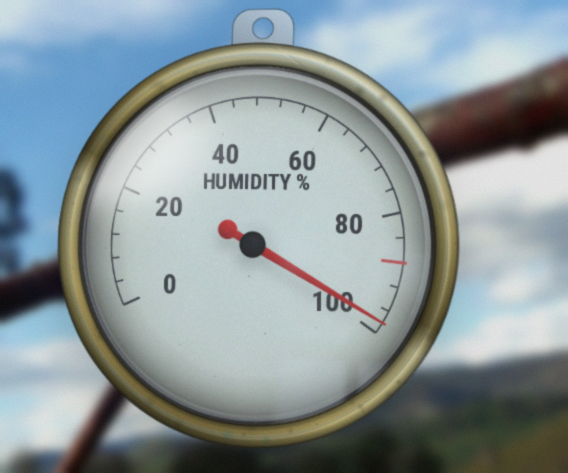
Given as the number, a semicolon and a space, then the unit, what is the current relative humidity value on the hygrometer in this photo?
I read 98; %
